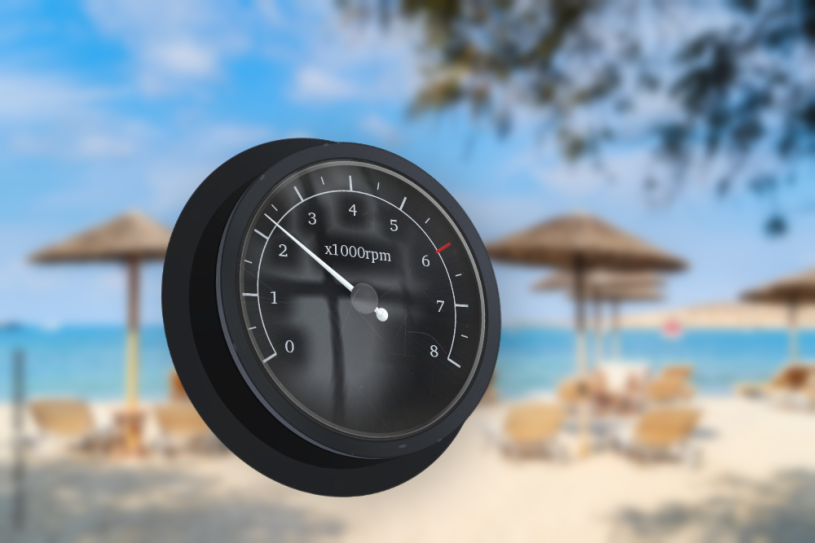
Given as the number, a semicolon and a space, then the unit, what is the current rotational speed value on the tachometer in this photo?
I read 2250; rpm
